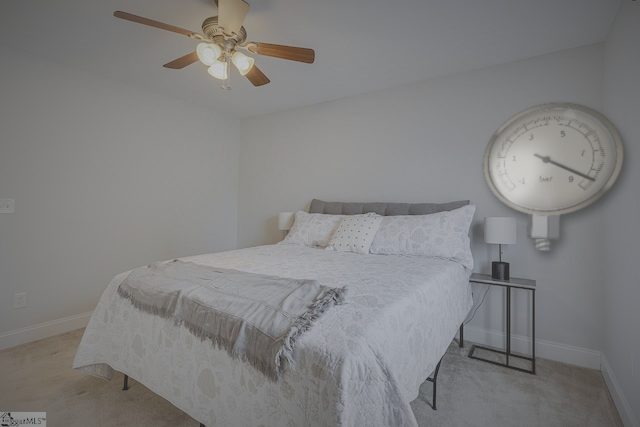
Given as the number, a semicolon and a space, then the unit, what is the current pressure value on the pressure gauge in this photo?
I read 8.5; bar
